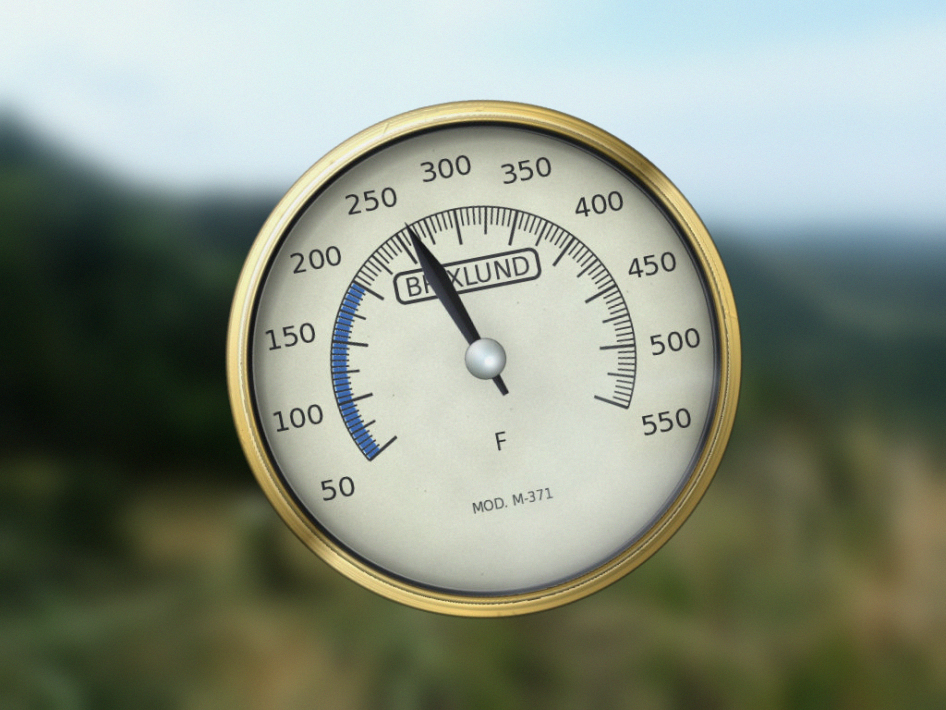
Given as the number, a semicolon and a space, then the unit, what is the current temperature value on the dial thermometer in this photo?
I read 260; °F
